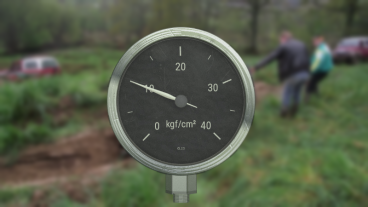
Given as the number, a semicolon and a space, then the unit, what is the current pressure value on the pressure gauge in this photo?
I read 10; kg/cm²
